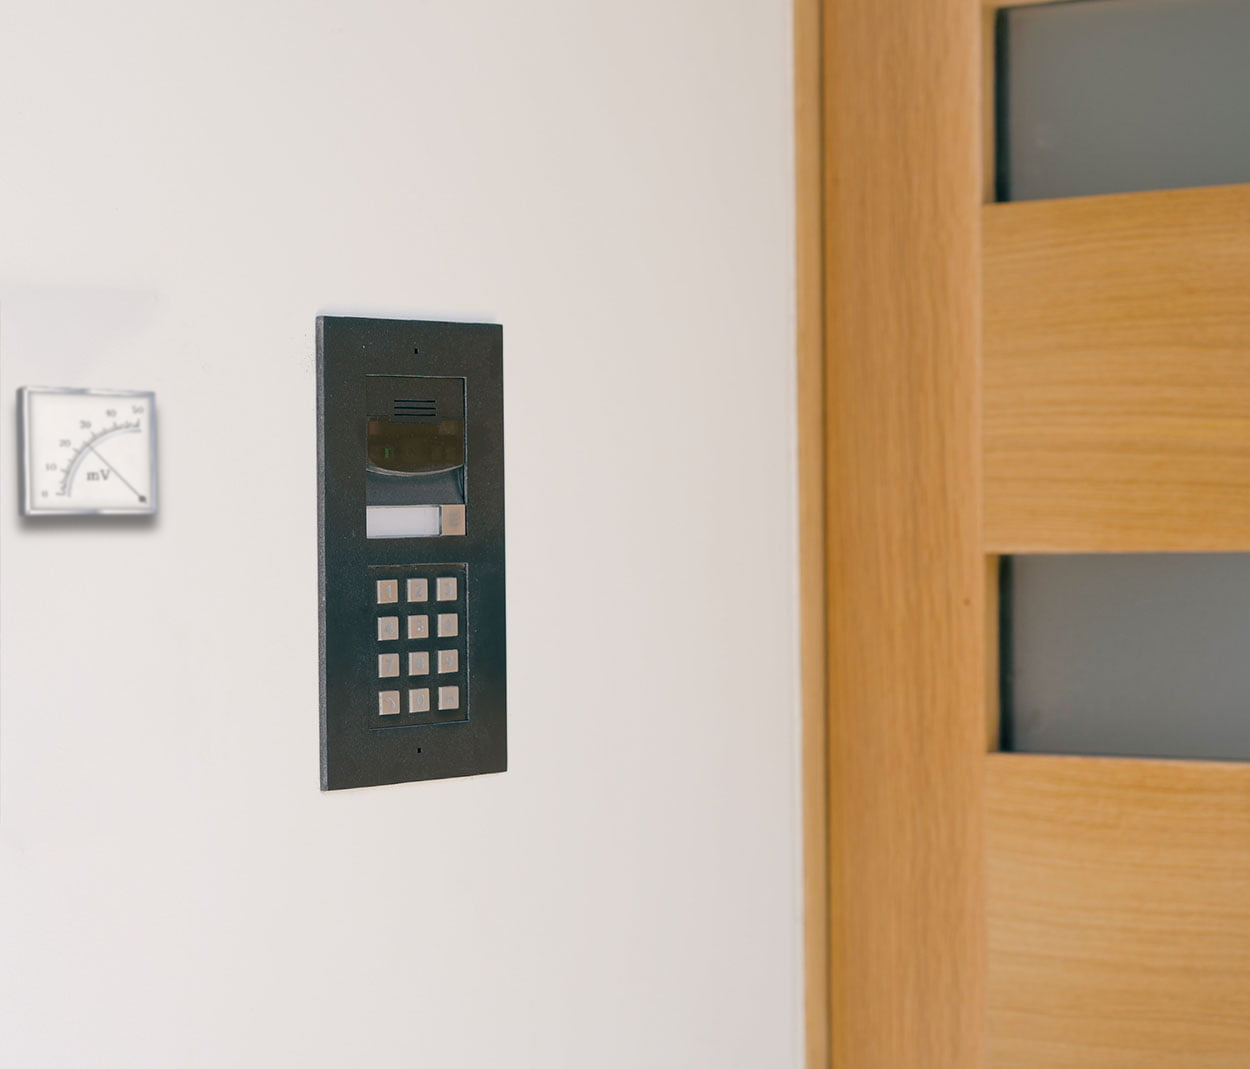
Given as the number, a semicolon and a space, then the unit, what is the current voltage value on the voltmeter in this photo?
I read 25; mV
